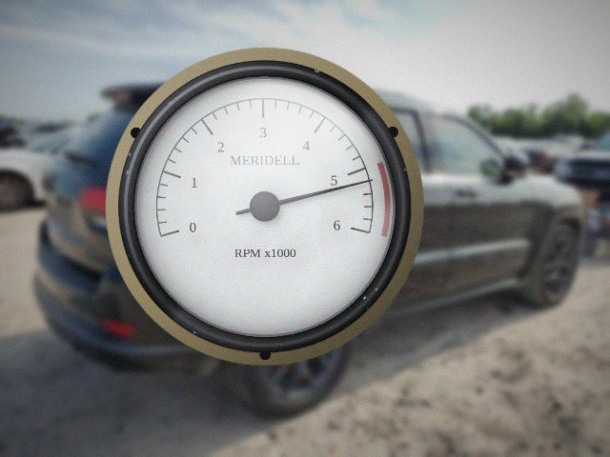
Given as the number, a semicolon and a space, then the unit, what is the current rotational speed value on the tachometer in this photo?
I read 5200; rpm
